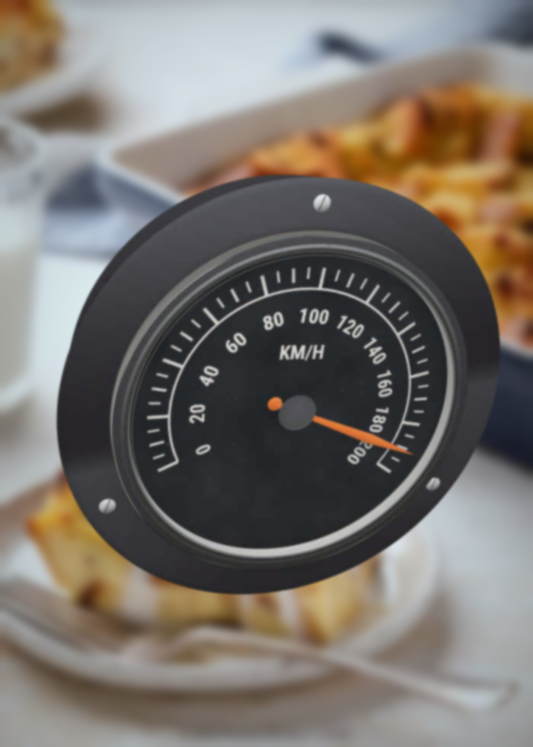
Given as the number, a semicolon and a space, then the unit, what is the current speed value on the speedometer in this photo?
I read 190; km/h
